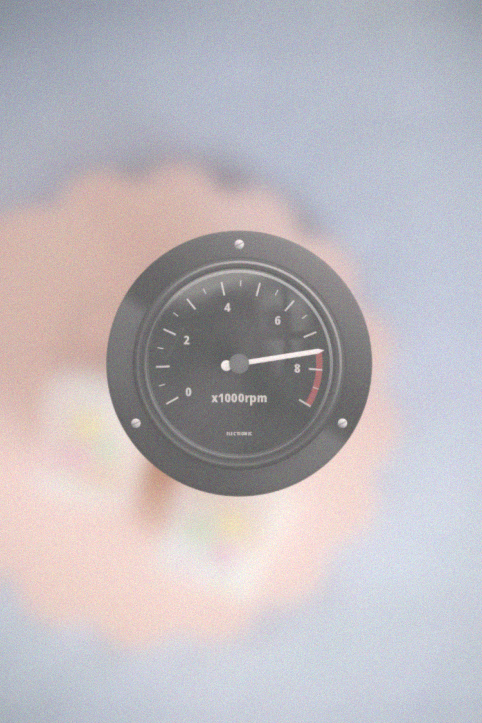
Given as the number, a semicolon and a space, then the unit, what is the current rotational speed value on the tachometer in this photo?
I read 7500; rpm
